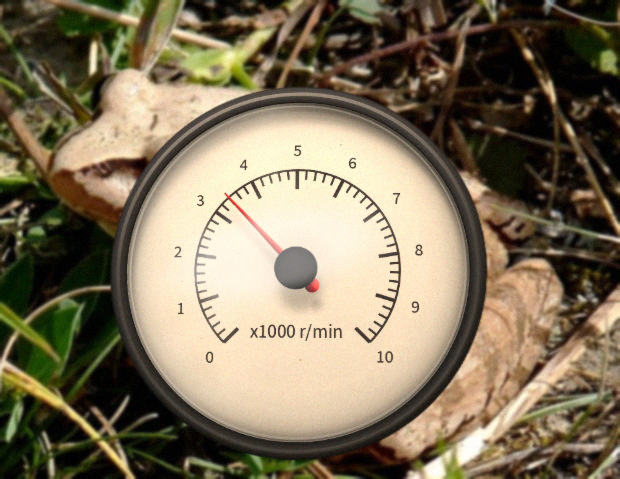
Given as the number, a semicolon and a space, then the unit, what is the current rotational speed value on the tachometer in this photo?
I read 3400; rpm
